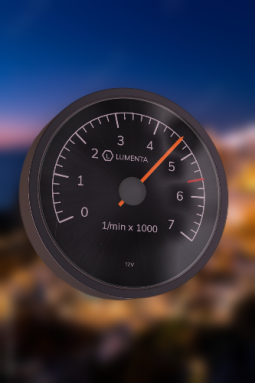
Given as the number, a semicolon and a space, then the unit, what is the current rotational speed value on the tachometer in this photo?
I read 4600; rpm
